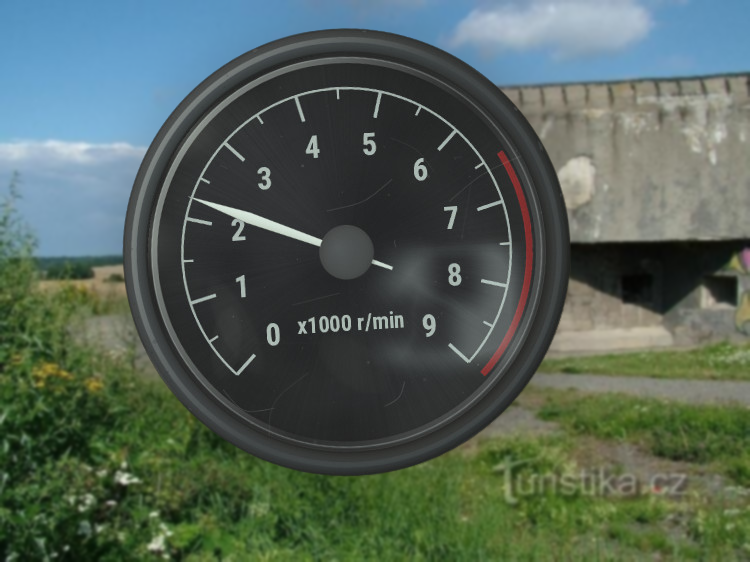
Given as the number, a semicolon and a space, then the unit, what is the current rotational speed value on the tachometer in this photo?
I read 2250; rpm
